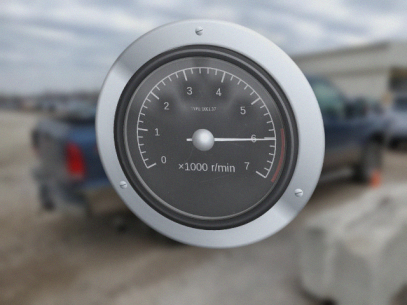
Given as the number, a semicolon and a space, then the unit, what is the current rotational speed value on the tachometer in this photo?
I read 6000; rpm
